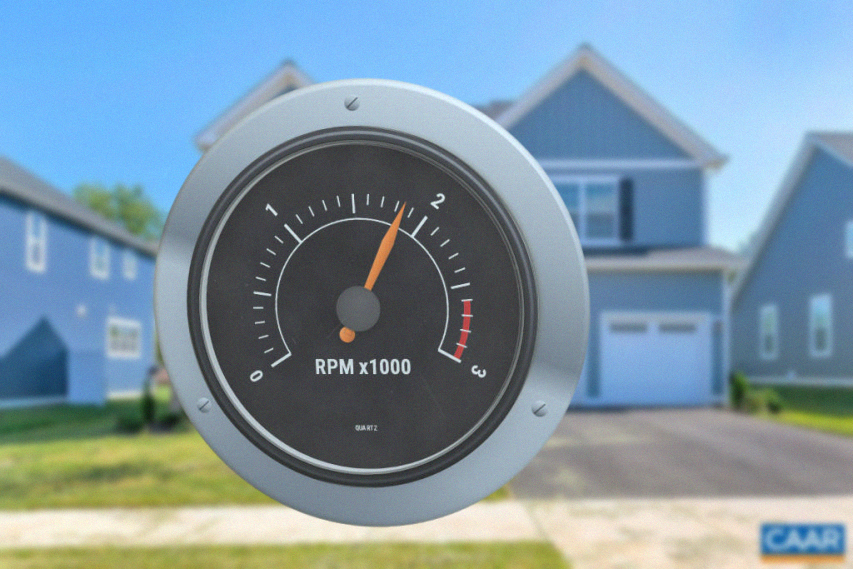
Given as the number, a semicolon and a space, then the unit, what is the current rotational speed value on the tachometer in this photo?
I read 1850; rpm
